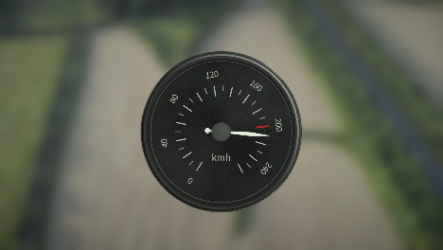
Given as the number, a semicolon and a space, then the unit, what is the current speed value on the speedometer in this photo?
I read 210; km/h
